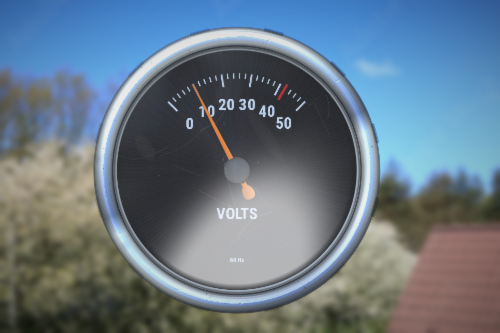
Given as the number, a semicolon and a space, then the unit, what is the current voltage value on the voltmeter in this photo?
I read 10; V
